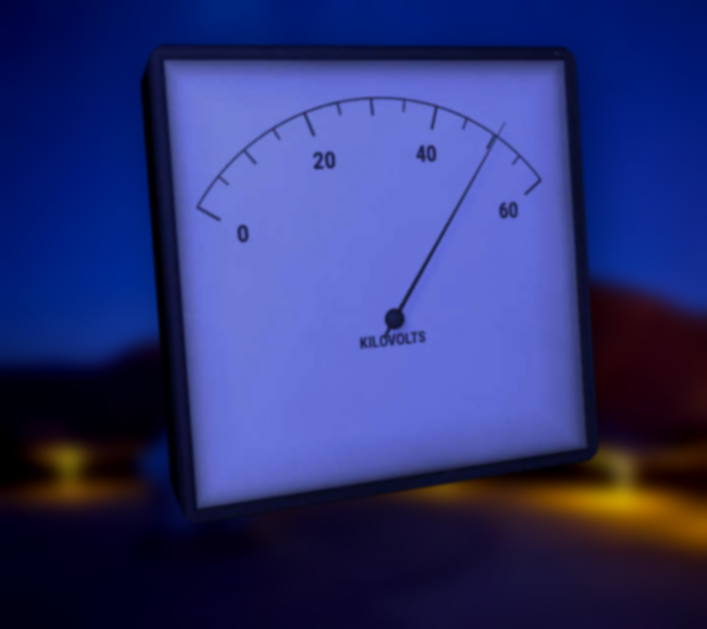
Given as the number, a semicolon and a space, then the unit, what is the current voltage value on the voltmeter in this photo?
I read 50; kV
